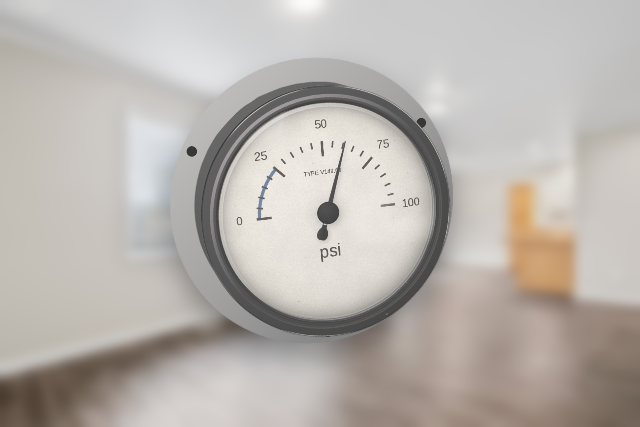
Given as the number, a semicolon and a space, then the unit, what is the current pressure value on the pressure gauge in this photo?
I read 60; psi
